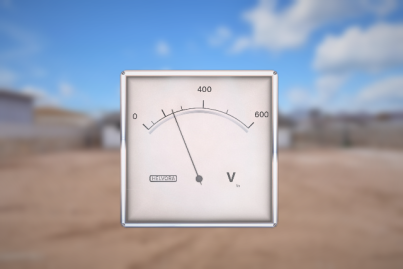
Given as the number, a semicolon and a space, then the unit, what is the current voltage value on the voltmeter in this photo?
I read 250; V
